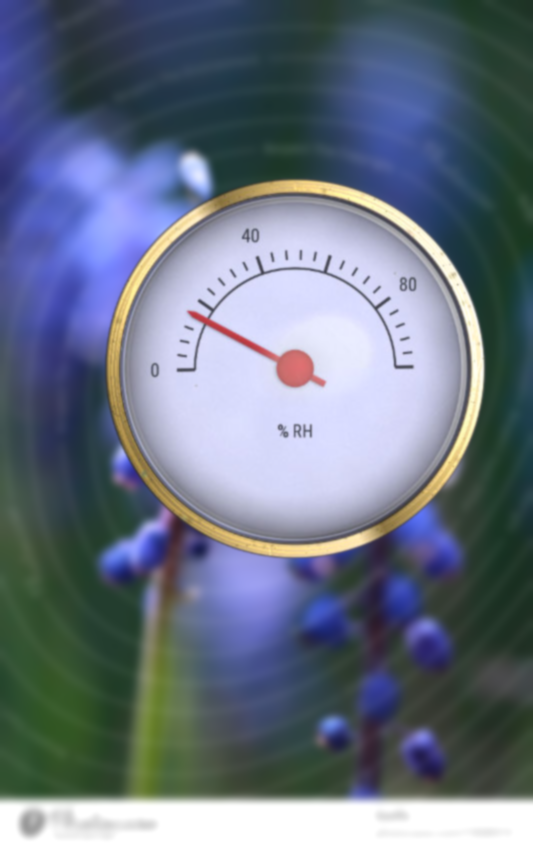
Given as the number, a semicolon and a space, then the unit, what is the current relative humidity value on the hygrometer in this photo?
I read 16; %
